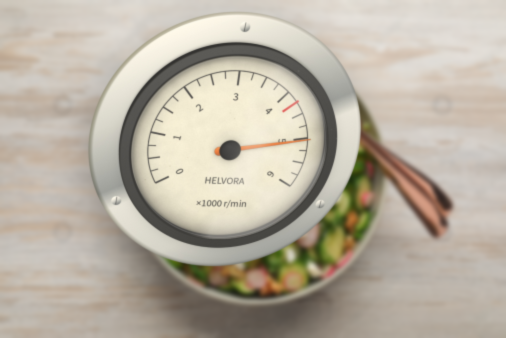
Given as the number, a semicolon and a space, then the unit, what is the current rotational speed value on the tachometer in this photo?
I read 5000; rpm
